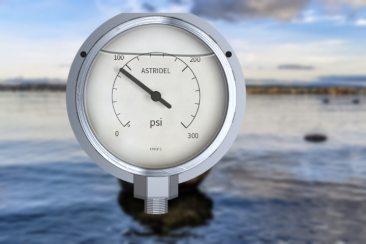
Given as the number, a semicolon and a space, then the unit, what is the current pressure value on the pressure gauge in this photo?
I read 90; psi
